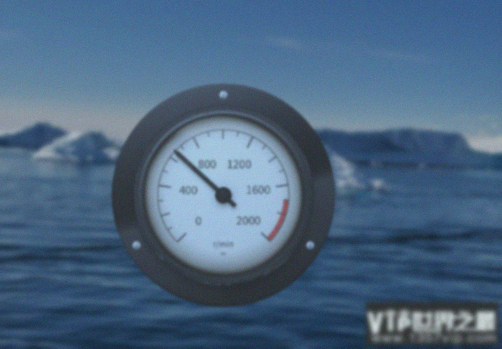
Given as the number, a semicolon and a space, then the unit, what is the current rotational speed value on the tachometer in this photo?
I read 650; rpm
